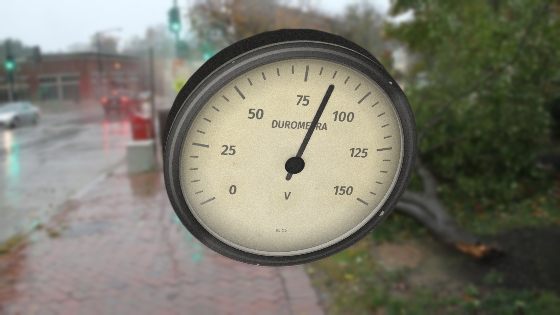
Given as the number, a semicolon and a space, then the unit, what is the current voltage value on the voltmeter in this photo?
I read 85; V
